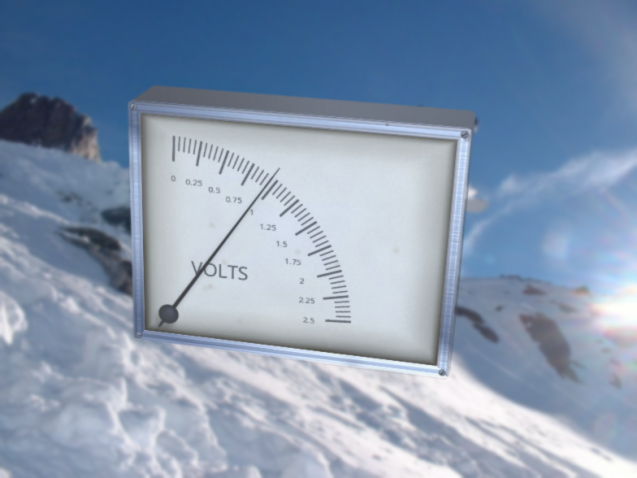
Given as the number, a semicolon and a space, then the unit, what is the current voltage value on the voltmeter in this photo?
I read 0.95; V
